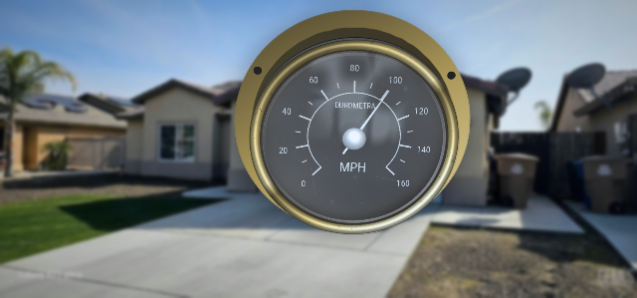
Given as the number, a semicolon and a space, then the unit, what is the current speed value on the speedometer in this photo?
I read 100; mph
